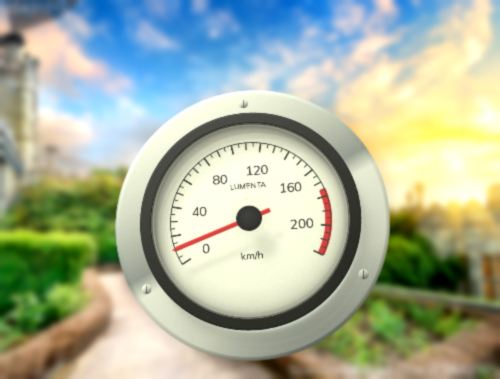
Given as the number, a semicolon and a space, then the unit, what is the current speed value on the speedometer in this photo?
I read 10; km/h
